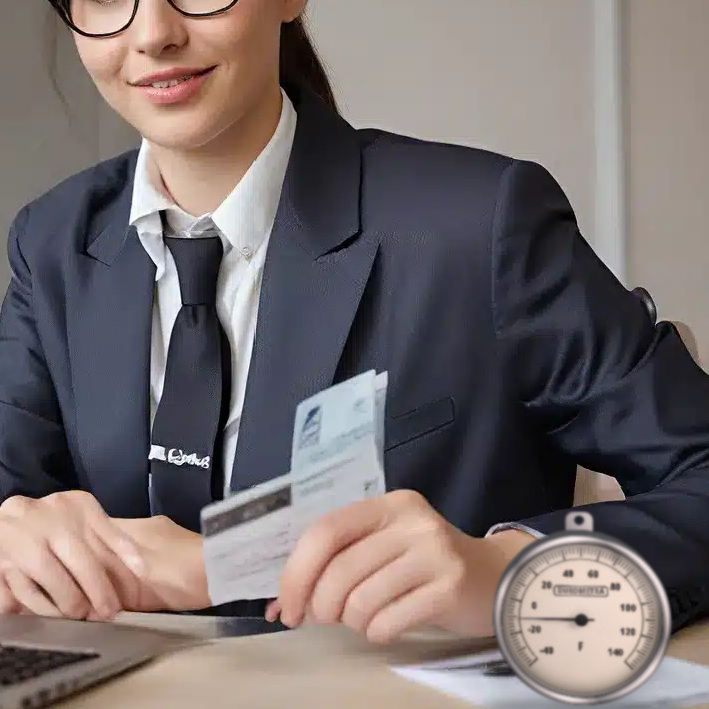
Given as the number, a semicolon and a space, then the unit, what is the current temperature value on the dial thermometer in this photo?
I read -10; °F
